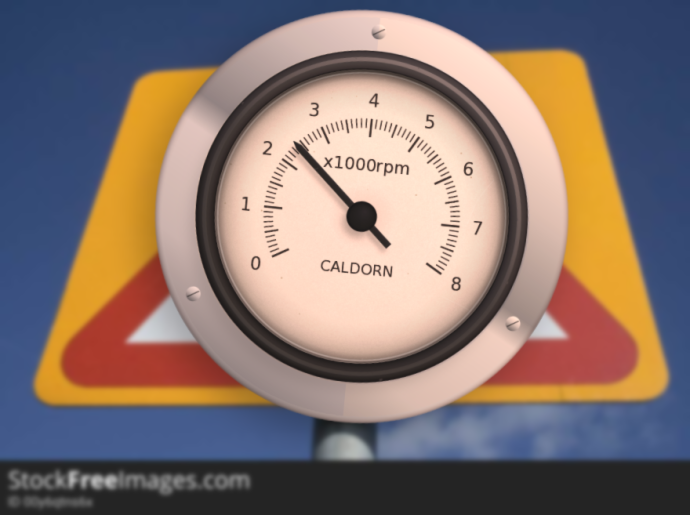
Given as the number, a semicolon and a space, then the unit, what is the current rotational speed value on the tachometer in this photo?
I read 2400; rpm
